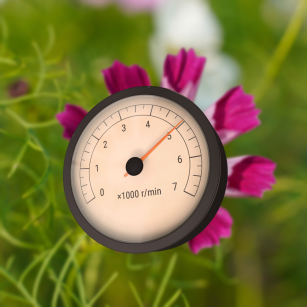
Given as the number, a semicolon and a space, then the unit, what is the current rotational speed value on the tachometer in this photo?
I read 5000; rpm
